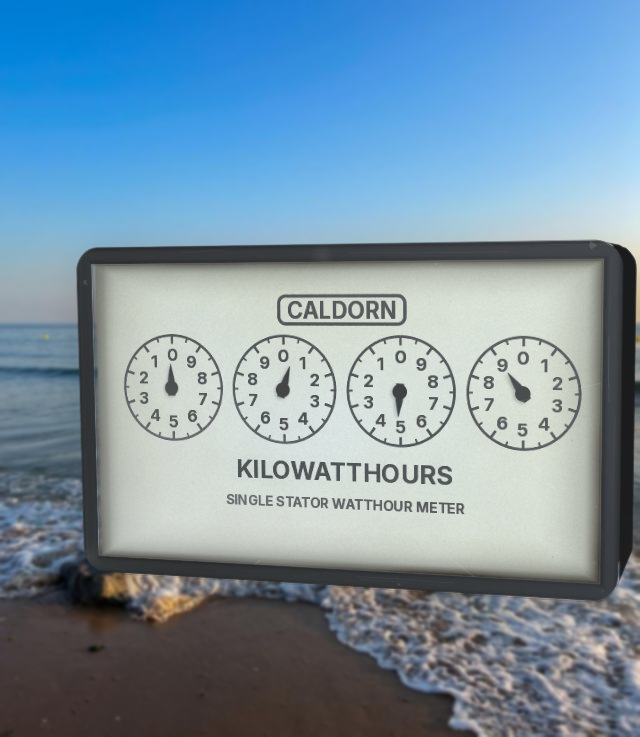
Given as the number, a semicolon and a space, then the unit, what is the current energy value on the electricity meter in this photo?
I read 49; kWh
